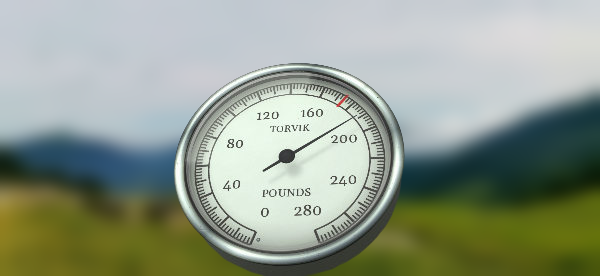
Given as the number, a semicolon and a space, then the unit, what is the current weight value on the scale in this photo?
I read 190; lb
